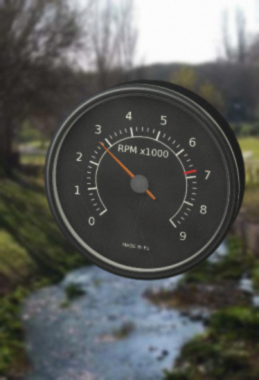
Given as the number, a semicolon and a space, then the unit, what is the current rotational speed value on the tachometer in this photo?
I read 2800; rpm
